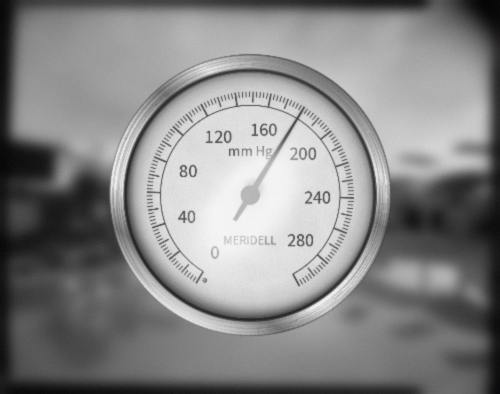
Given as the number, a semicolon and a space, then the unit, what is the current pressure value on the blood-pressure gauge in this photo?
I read 180; mmHg
